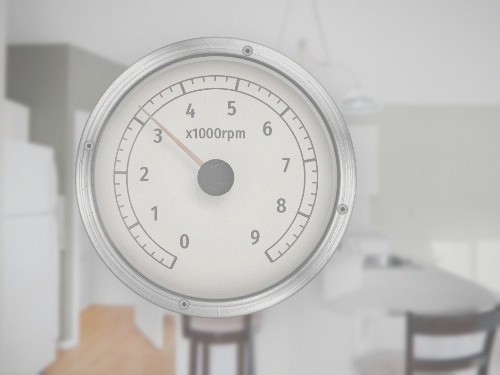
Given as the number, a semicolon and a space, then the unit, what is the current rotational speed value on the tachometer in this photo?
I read 3200; rpm
